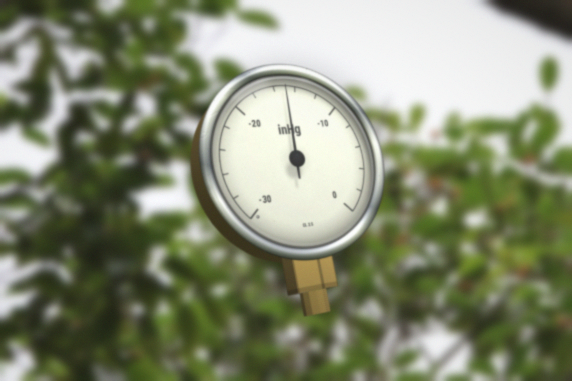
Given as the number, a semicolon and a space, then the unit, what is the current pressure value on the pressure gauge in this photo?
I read -15; inHg
